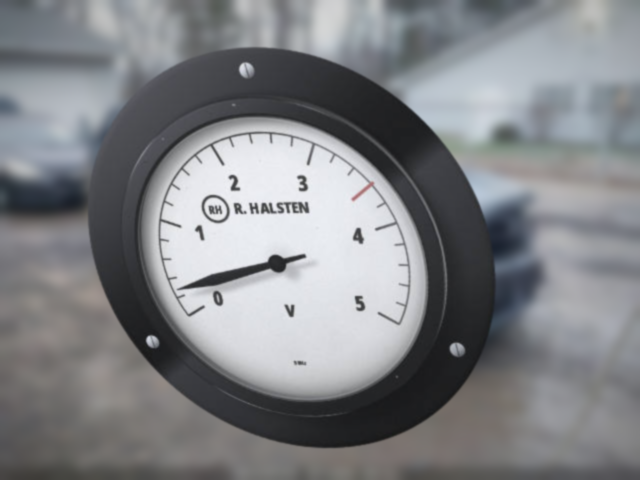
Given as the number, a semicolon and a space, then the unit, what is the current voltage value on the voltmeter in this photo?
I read 0.3; V
